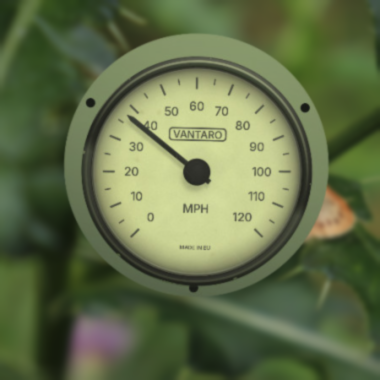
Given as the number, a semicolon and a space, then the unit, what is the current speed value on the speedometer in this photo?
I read 37.5; mph
